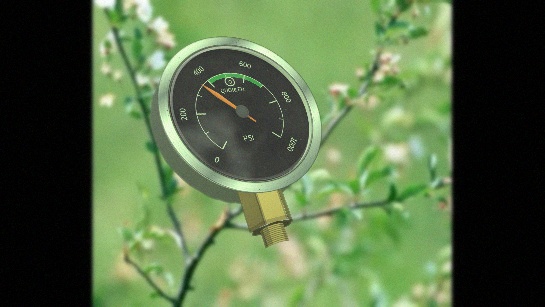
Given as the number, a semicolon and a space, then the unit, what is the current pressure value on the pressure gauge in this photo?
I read 350; psi
